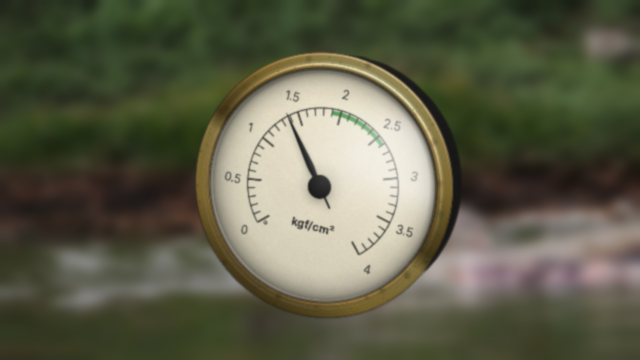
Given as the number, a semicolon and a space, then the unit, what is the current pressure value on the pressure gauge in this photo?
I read 1.4; kg/cm²
